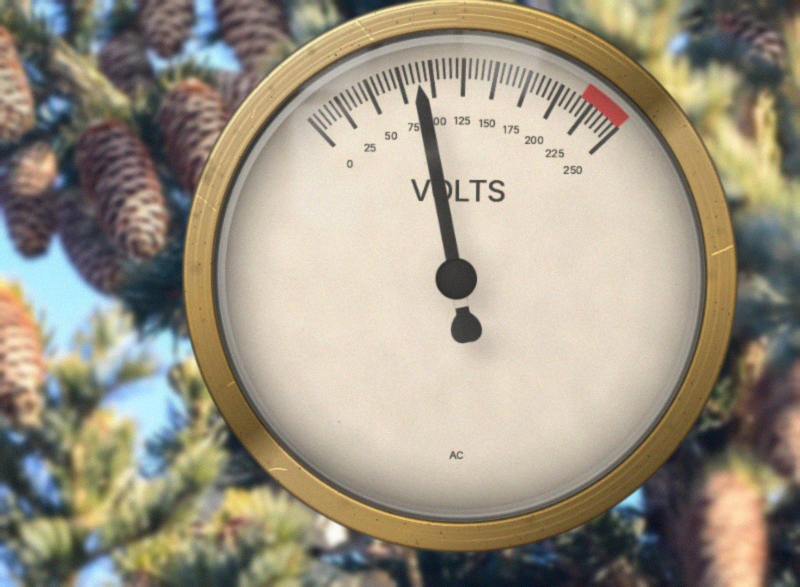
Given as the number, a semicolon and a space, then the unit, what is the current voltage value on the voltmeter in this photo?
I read 90; V
